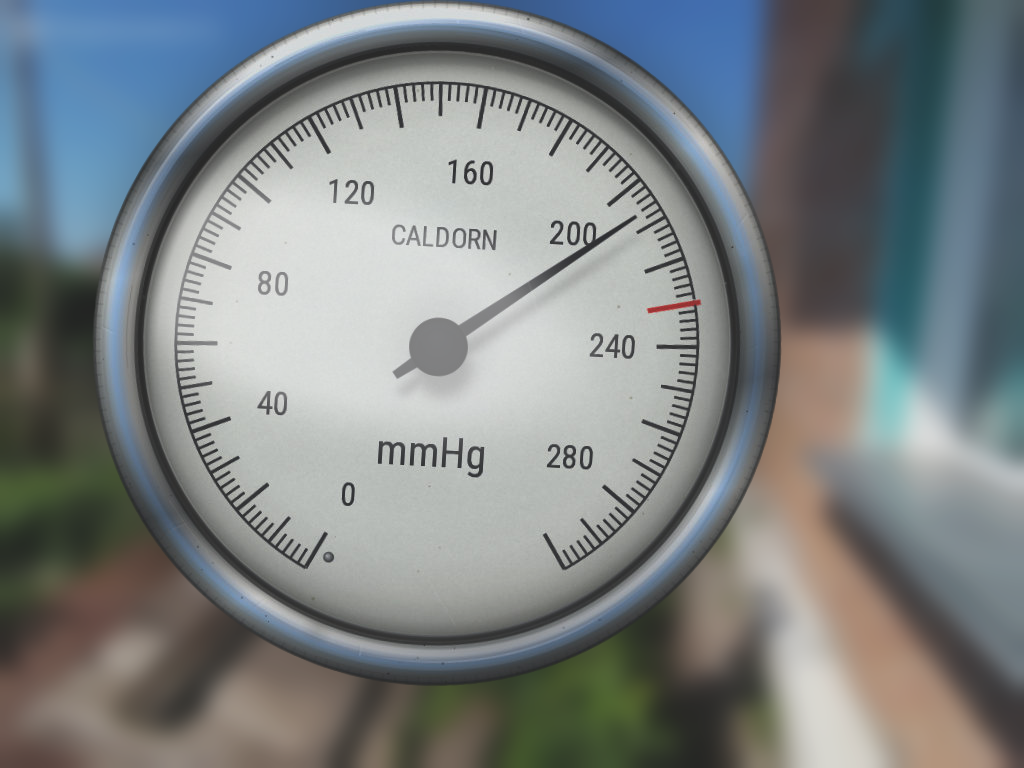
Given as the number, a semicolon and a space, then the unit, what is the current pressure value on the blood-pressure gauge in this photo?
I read 206; mmHg
